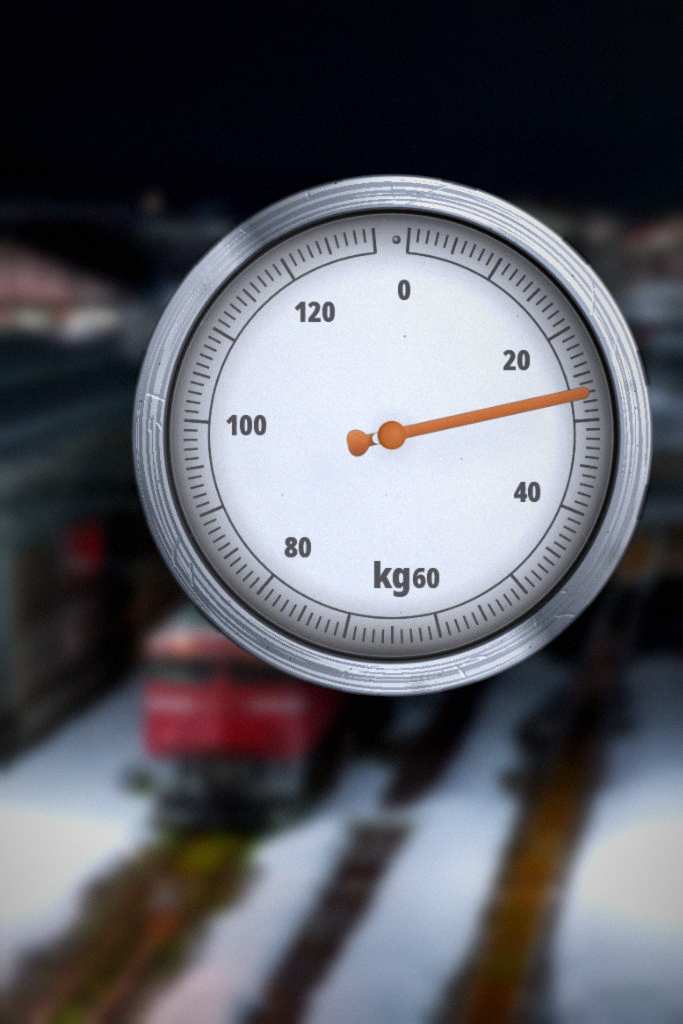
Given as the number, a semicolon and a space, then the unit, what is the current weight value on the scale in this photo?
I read 27; kg
